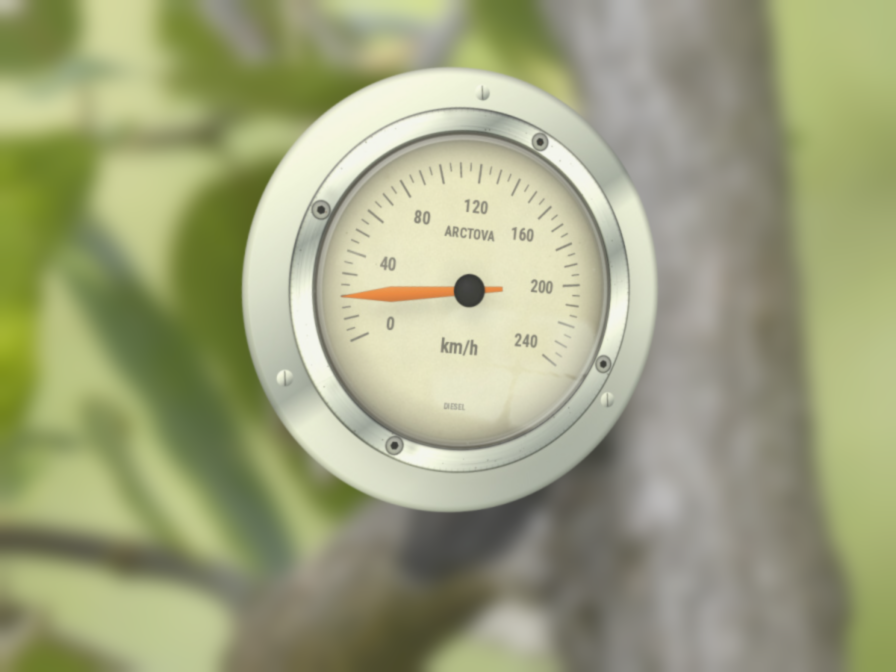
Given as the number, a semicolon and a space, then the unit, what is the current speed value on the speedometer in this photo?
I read 20; km/h
